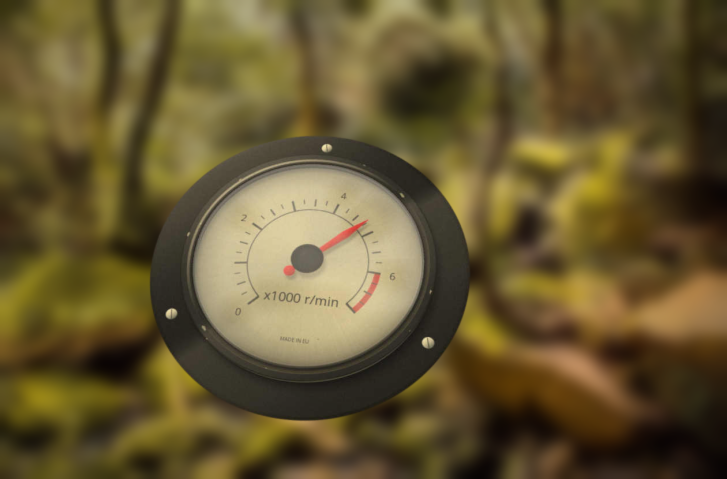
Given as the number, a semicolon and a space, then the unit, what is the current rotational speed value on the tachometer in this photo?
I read 4750; rpm
